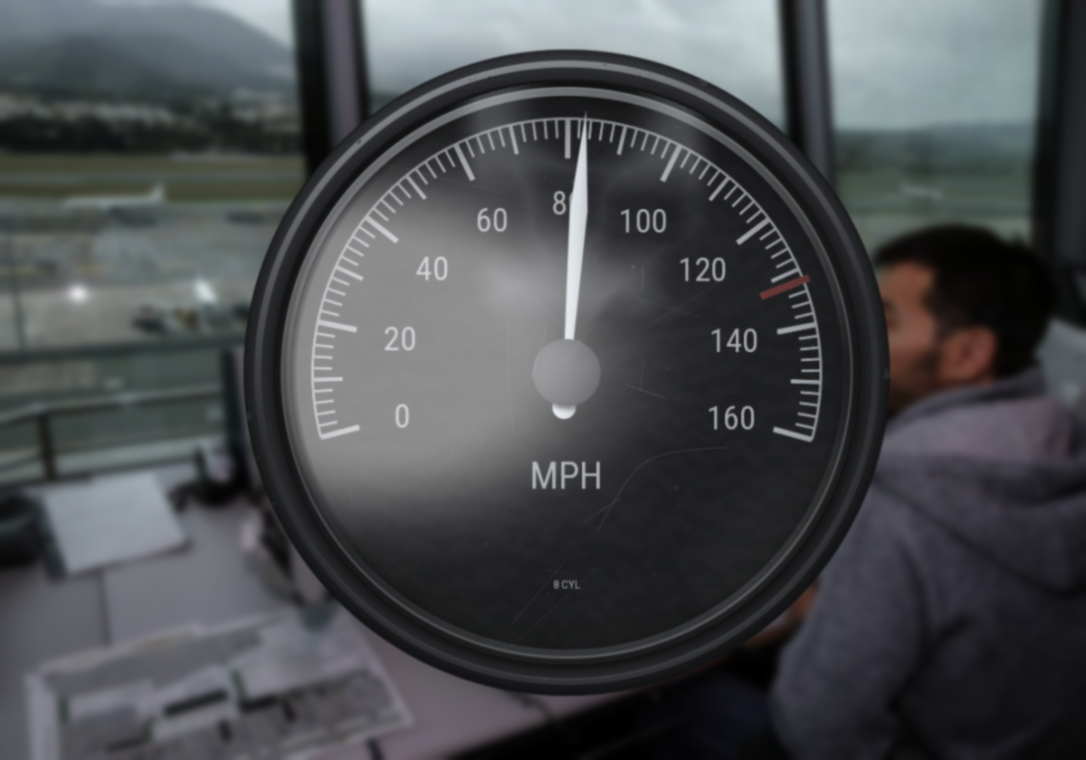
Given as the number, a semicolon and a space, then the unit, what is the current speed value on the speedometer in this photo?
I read 83; mph
